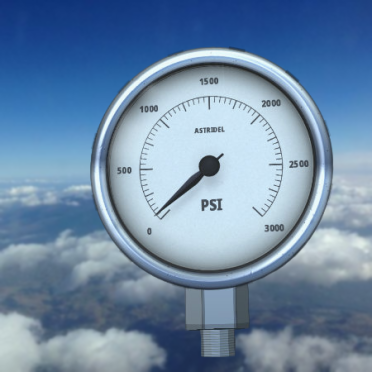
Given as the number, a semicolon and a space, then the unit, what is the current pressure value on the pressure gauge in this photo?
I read 50; psi
